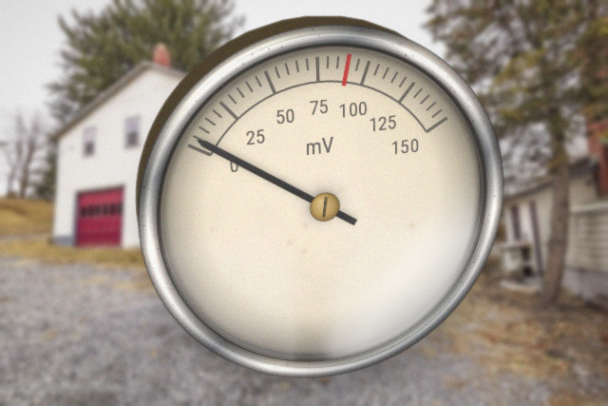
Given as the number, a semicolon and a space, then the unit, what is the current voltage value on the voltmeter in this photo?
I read 5; mV
